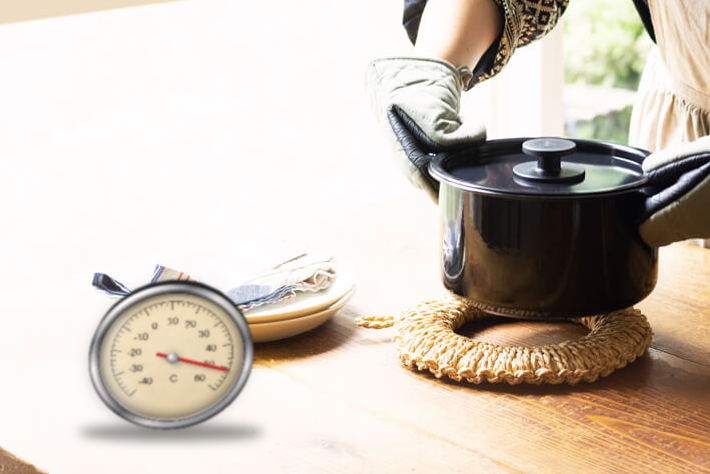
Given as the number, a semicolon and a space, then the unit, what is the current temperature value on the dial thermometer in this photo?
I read 50; °C
